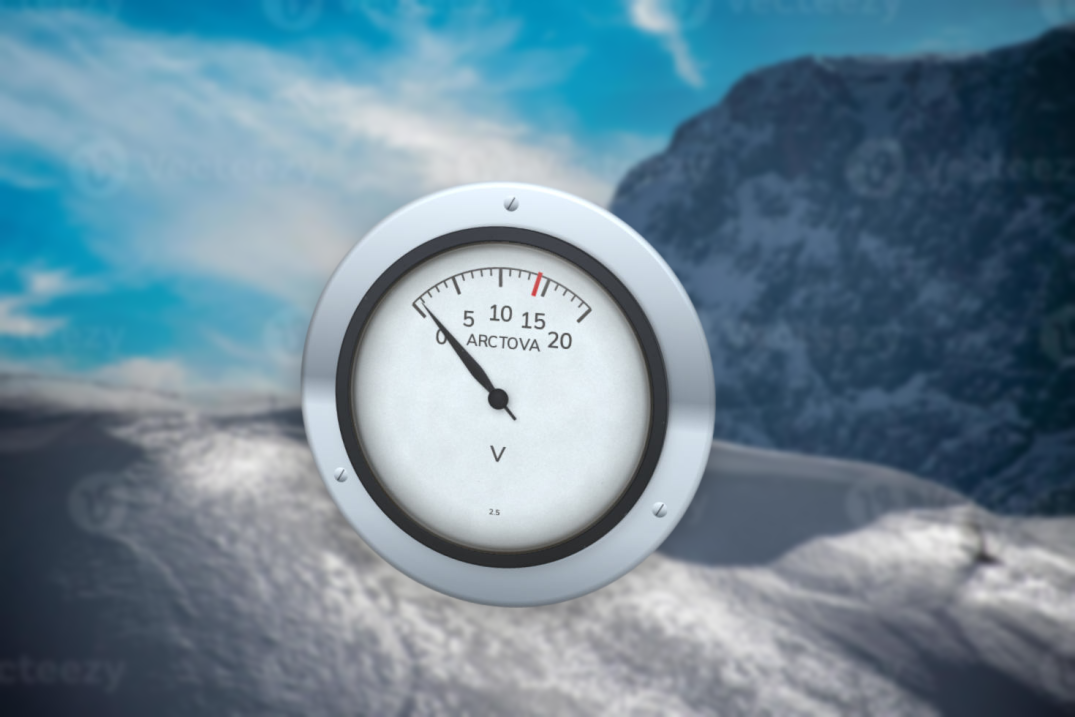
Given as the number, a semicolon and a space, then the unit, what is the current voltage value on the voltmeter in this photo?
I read 1; V
